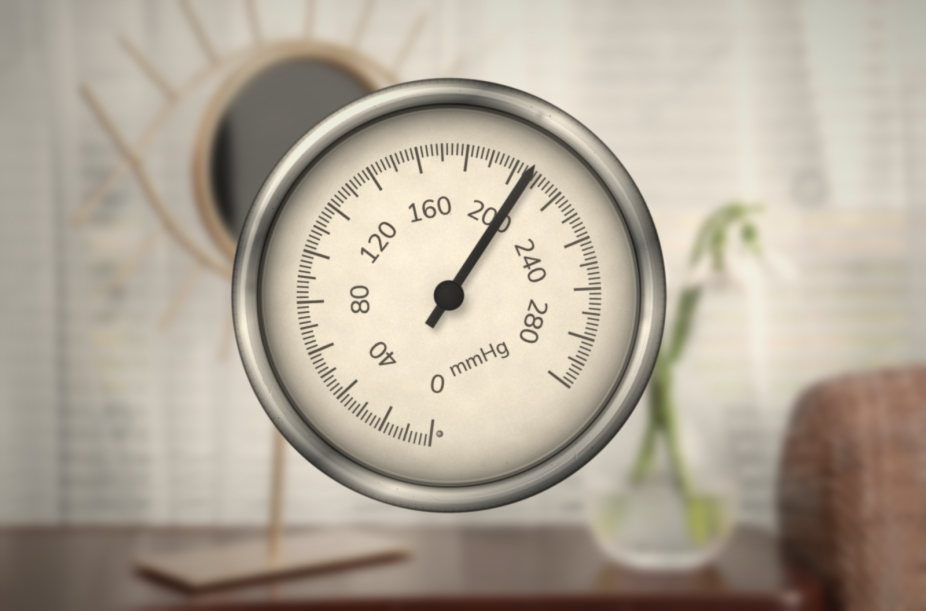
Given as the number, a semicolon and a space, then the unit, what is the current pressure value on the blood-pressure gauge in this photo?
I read 206; mmHg
